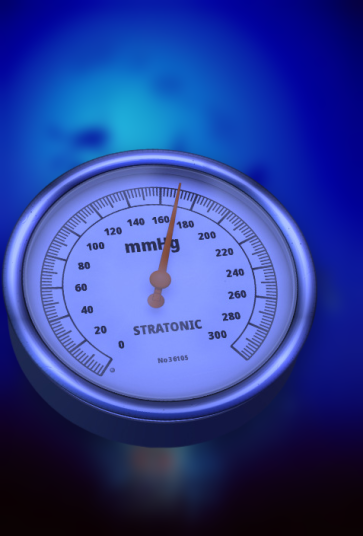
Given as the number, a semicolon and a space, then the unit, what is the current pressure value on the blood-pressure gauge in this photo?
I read 170; mmHg
